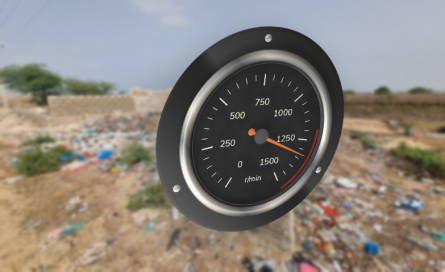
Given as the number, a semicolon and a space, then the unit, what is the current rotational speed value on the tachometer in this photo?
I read 1325; rpm
